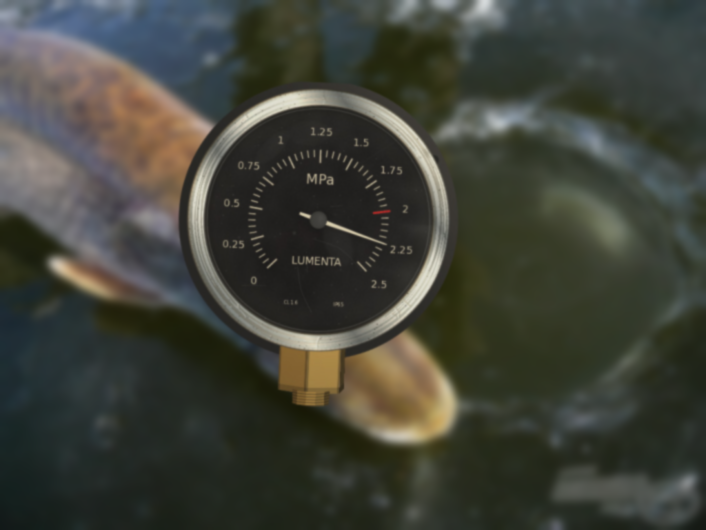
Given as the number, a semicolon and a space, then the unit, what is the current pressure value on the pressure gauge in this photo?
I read 2.25; MPa
